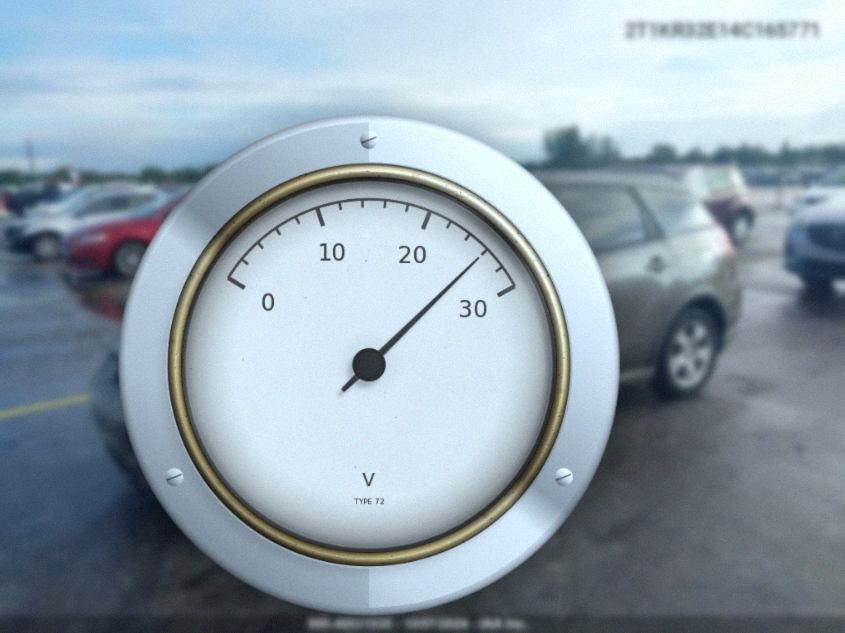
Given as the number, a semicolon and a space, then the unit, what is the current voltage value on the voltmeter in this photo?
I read 26; V
